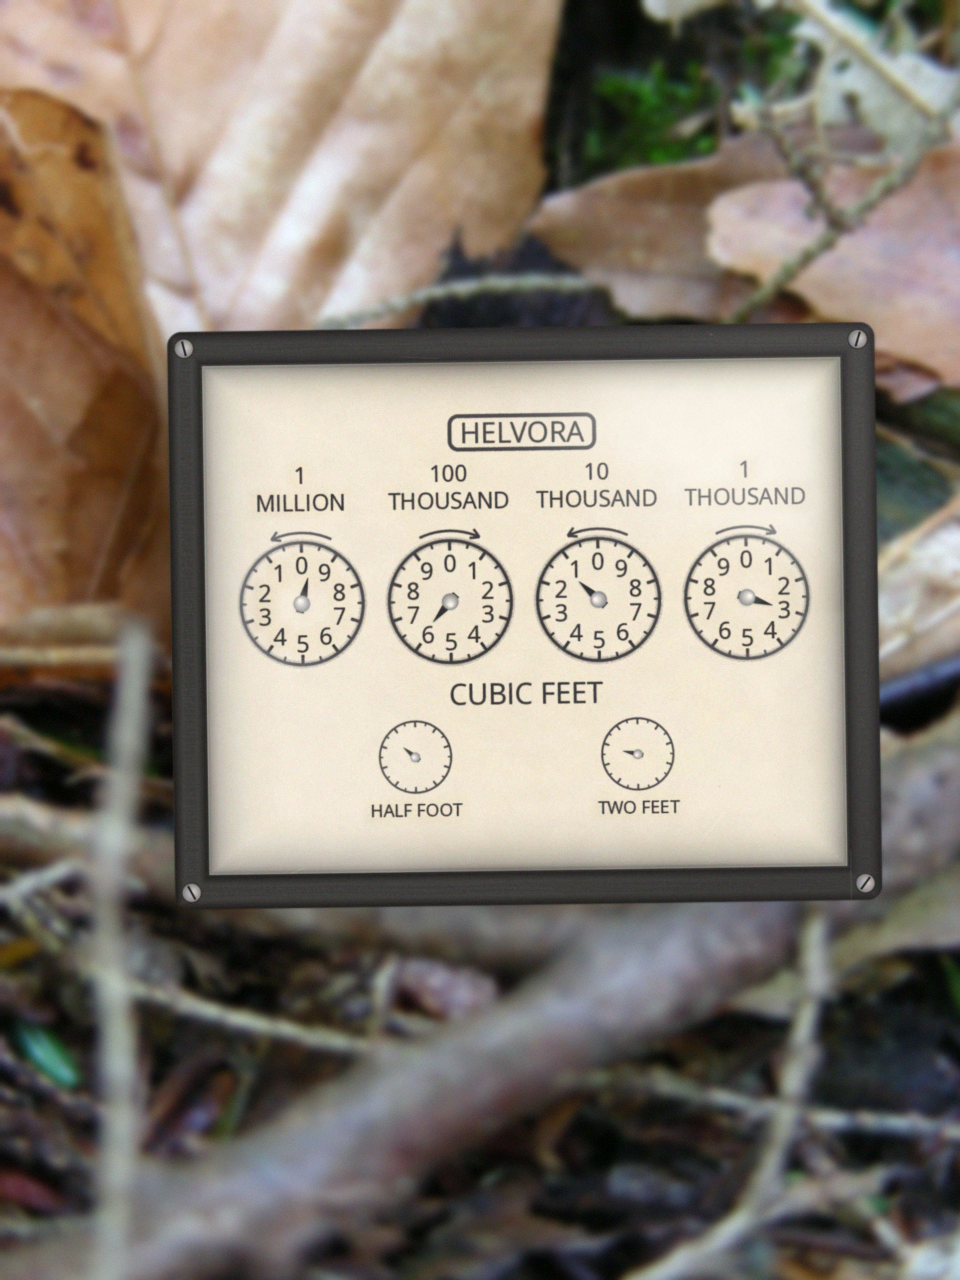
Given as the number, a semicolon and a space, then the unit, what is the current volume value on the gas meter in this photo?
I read 961300; ft³
